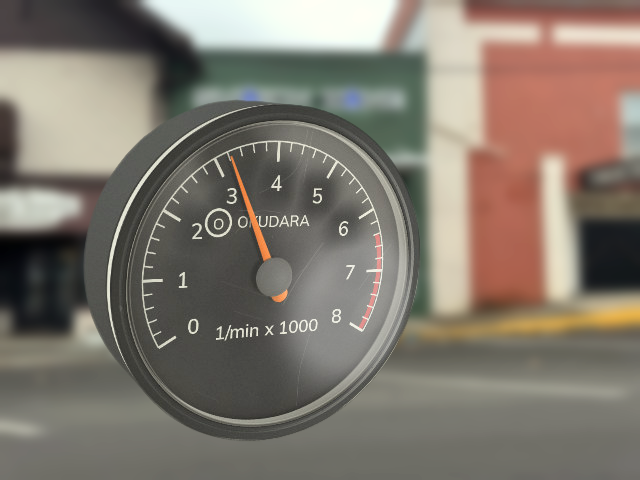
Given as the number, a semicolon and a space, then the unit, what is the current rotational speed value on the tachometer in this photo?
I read 3200; rpm
